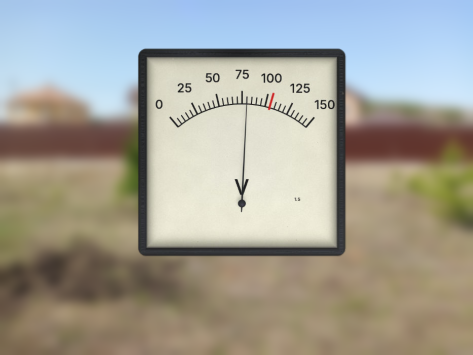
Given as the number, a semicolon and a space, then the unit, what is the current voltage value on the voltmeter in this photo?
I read 80; V
